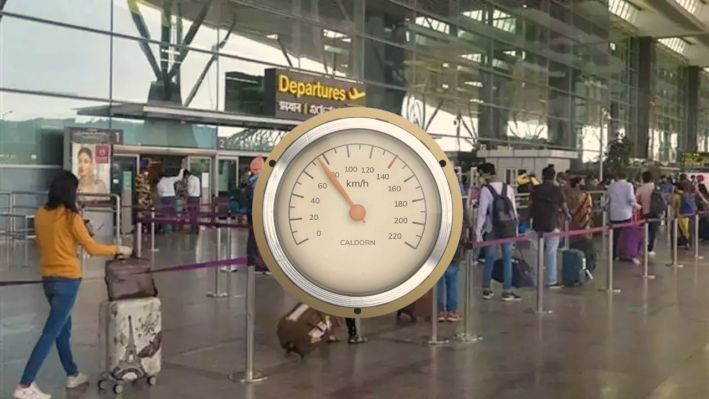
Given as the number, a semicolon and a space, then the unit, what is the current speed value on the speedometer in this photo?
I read 75; km/h
